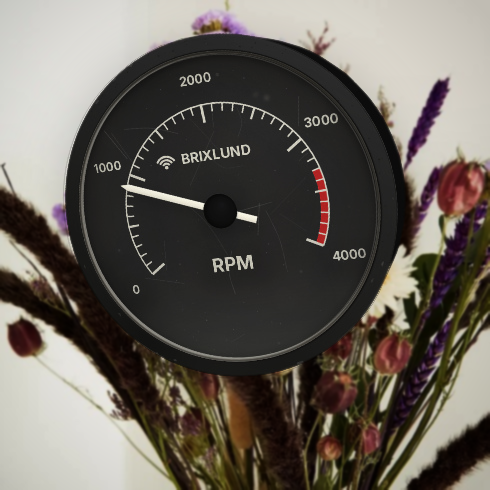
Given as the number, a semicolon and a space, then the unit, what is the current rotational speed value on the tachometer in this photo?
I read 900; rpm
